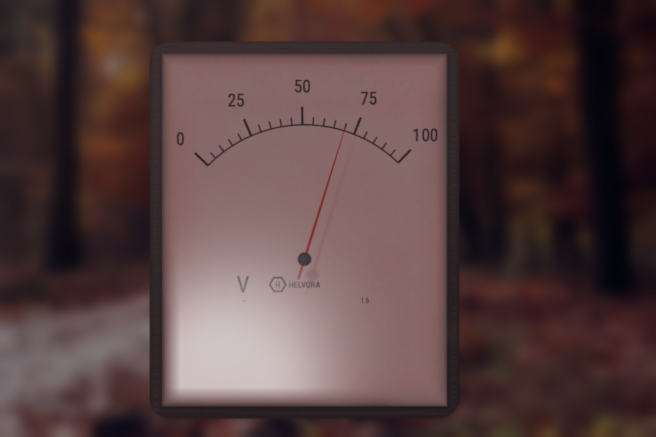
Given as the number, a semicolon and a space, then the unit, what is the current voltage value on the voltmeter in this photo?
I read 70; V
